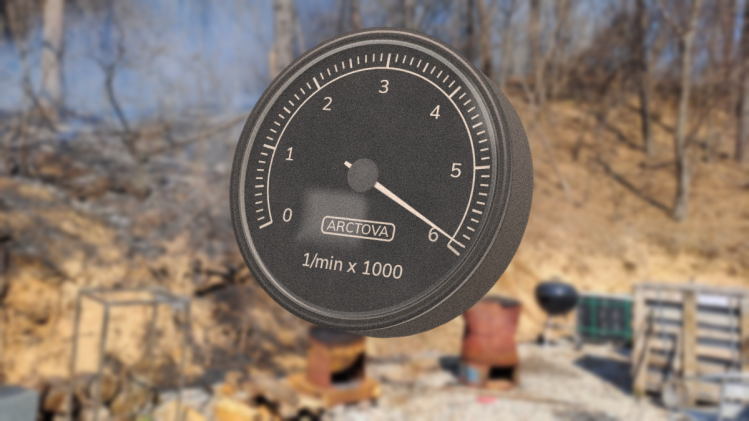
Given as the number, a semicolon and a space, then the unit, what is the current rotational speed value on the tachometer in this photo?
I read 5900; rpm
